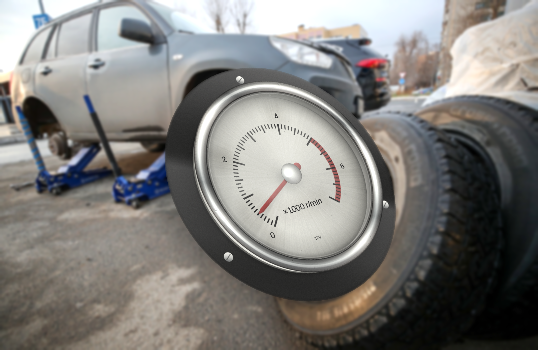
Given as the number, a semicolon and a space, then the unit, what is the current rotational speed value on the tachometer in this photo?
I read 500; rpm
